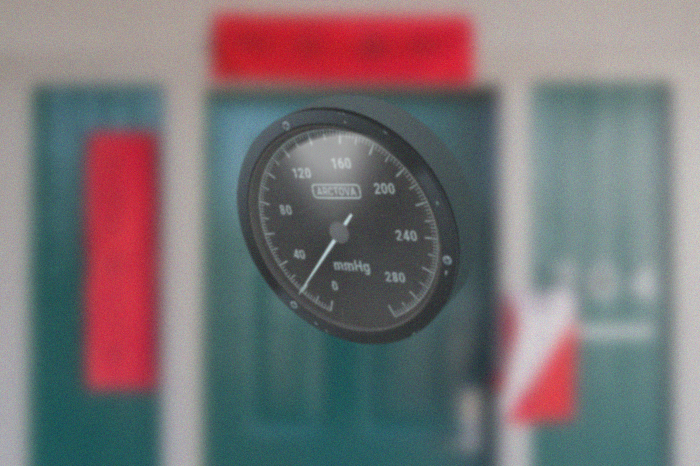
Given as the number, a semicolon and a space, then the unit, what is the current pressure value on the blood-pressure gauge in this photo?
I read 20; mmHg
